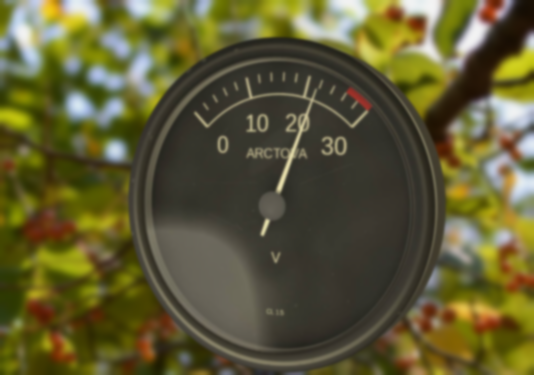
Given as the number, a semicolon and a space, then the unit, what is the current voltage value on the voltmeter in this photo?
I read 22; V
